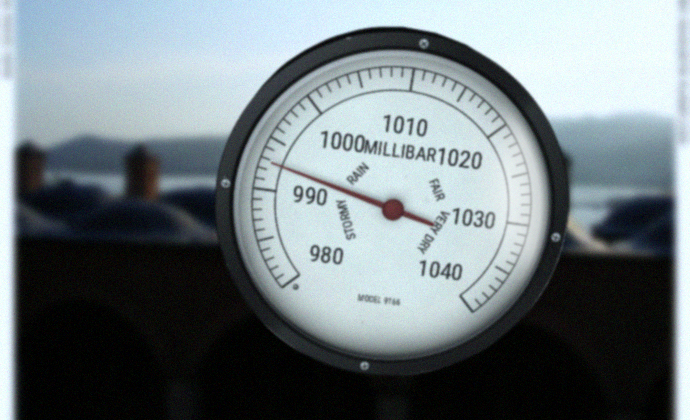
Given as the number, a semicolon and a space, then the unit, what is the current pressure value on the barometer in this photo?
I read 993; mbar
